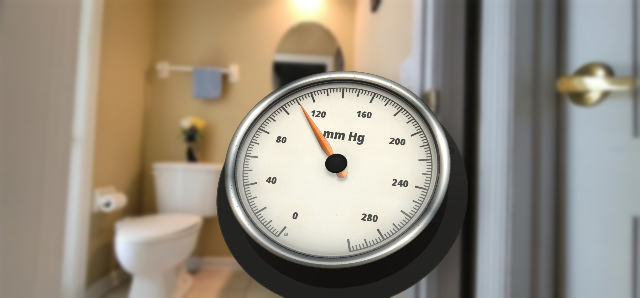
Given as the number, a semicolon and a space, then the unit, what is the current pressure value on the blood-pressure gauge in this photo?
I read 110; mmHg
